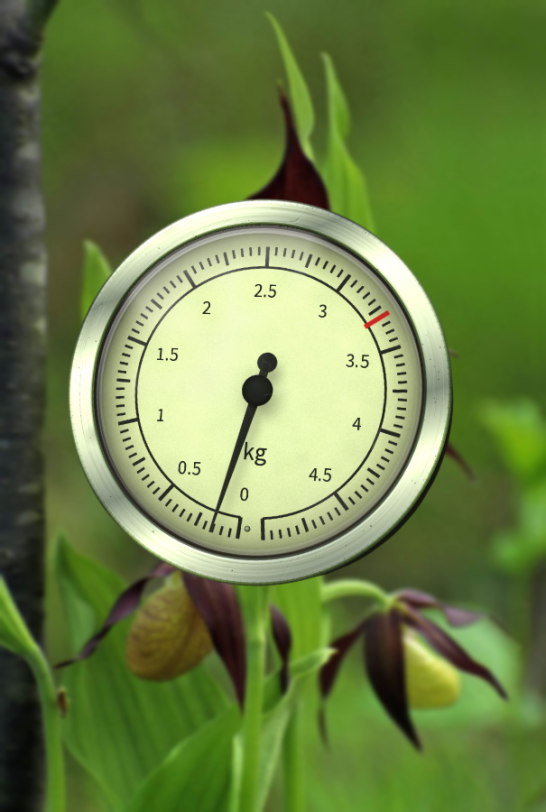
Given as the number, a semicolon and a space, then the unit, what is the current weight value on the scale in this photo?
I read 0.15; kg
